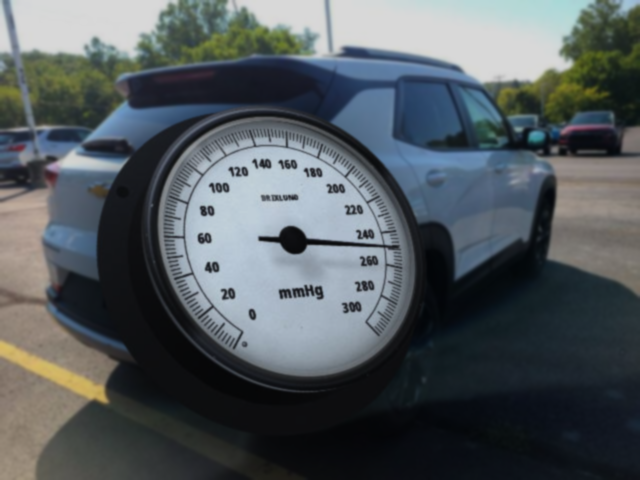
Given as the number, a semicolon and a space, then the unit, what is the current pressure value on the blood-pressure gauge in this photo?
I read 250; mmHg
